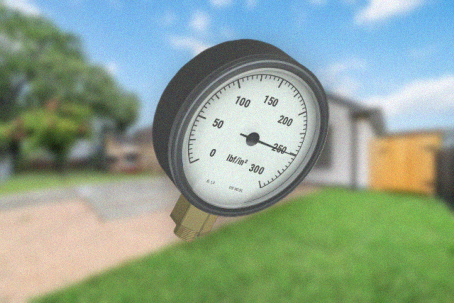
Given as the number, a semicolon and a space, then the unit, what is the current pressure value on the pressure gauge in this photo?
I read 250; psi
